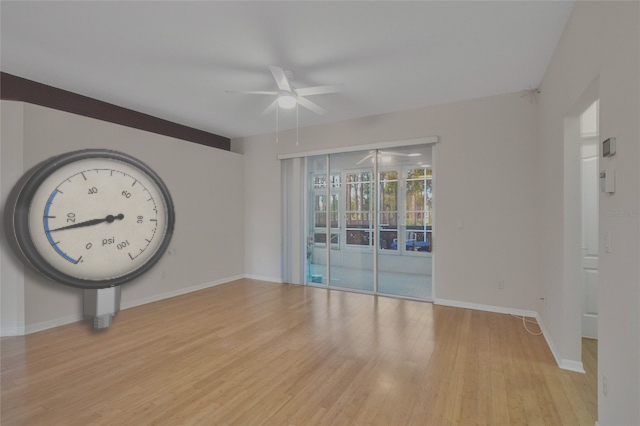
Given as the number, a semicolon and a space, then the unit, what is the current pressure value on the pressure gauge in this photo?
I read 15; psi
